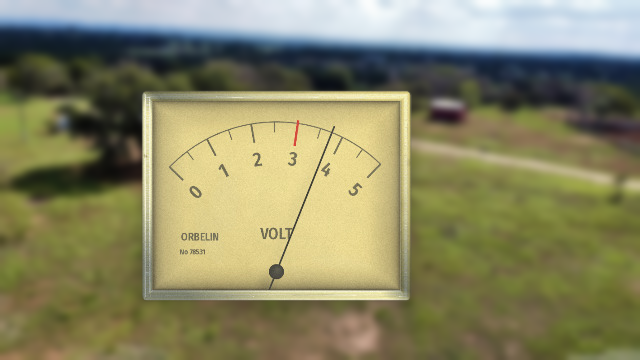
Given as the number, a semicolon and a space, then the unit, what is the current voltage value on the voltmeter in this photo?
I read 3.75; V
